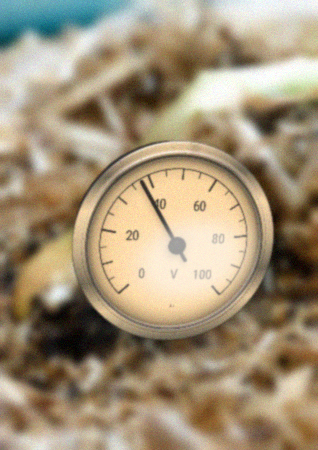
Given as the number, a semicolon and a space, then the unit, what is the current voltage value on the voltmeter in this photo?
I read 37.5; V
